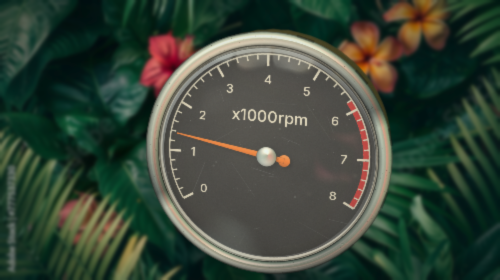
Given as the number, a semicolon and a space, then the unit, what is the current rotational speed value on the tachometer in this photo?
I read 1400; rpm
